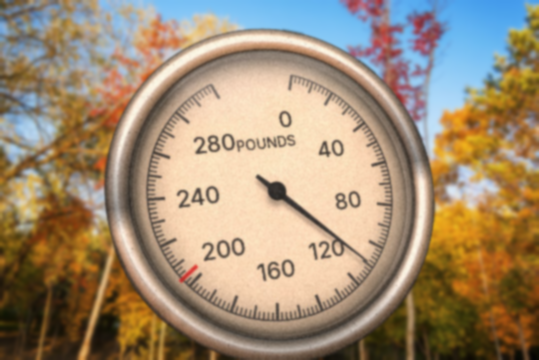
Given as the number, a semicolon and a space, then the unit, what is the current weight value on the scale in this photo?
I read 110; lb
